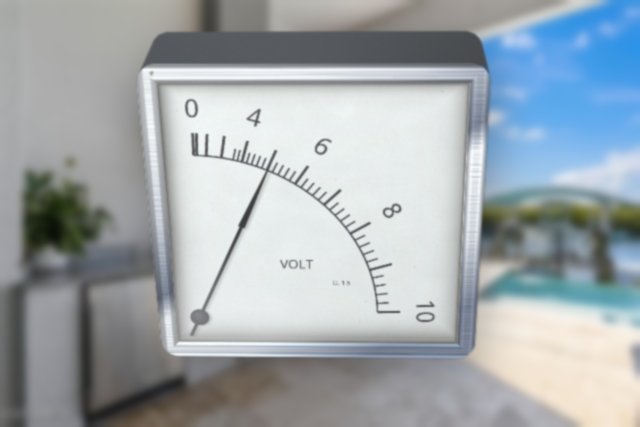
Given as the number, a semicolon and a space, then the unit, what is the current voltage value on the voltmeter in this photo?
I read 5; V
